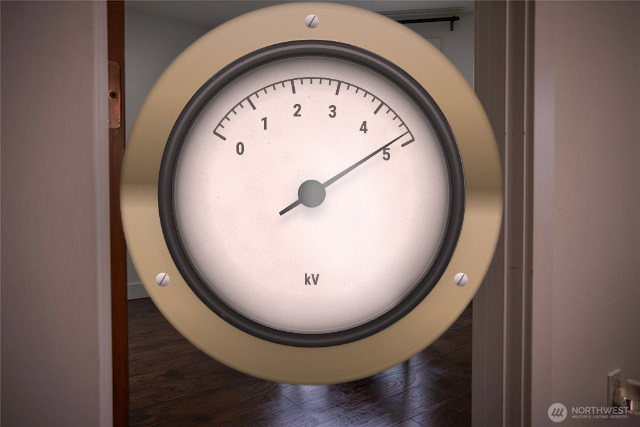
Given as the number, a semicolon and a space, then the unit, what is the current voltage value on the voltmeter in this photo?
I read 4.8; kV
